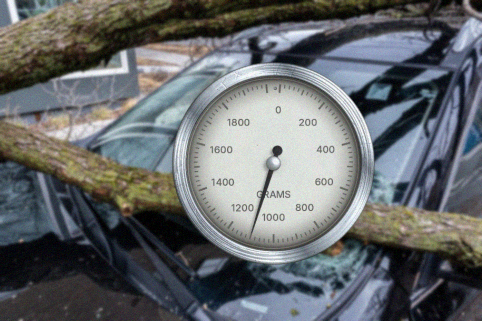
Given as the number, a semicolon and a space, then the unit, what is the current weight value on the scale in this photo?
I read 1100; g
